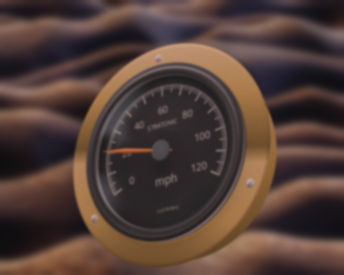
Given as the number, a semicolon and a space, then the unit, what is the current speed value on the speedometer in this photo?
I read 20; mph
